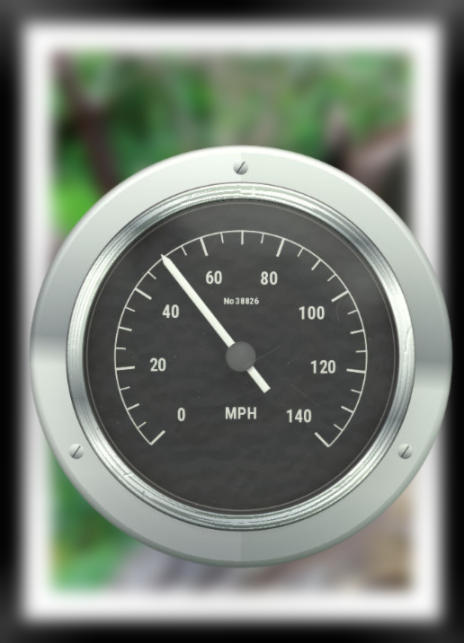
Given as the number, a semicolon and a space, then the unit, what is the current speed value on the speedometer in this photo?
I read 50; mph
